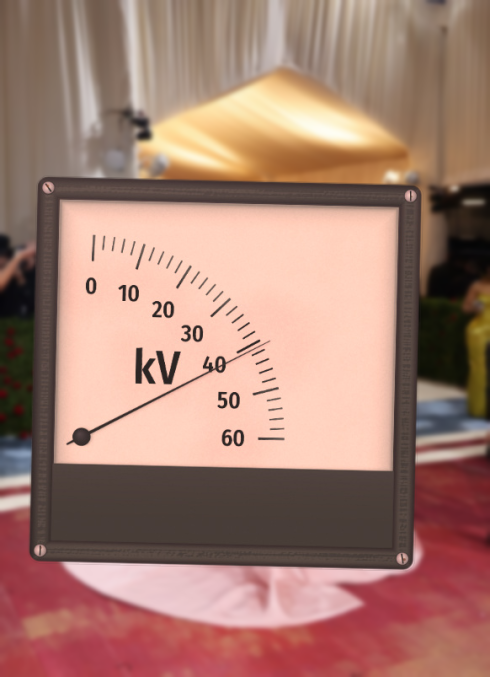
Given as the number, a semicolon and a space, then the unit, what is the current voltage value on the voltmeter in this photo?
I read 41; kV
